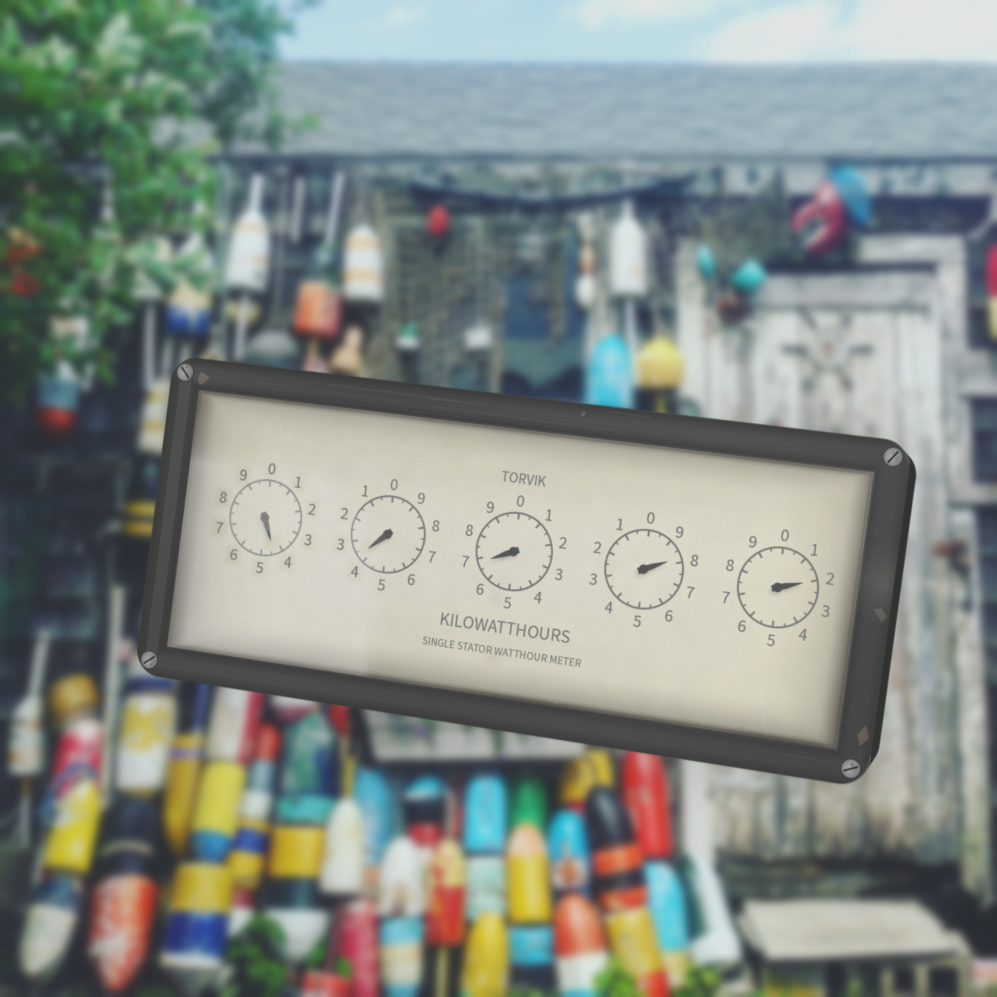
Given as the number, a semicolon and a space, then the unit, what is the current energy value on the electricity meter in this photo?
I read 43682; kWh
